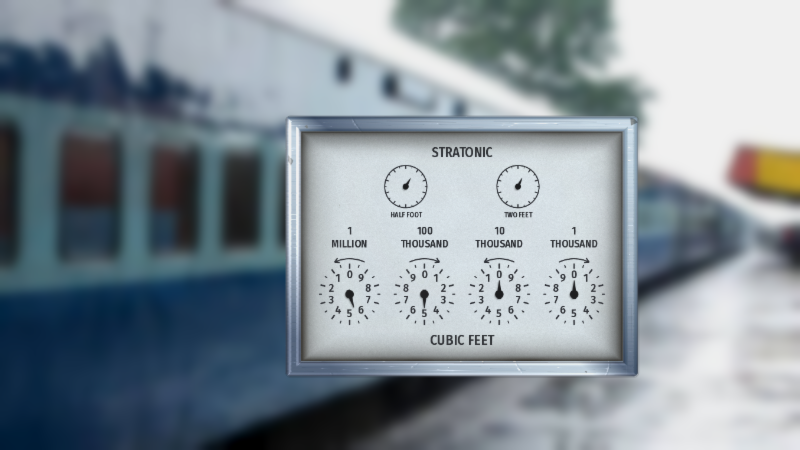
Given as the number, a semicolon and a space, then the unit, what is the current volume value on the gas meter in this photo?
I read 550000; ft³
